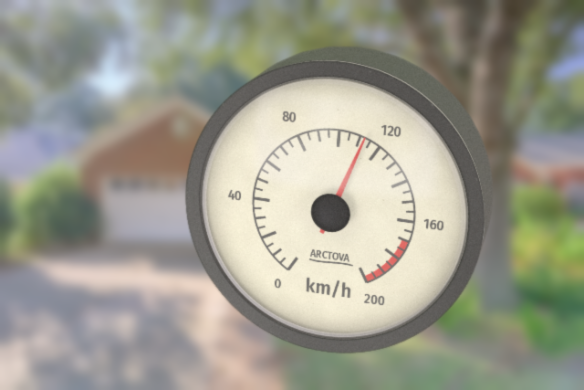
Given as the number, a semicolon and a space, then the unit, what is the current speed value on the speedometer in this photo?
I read 112.5; km/h
